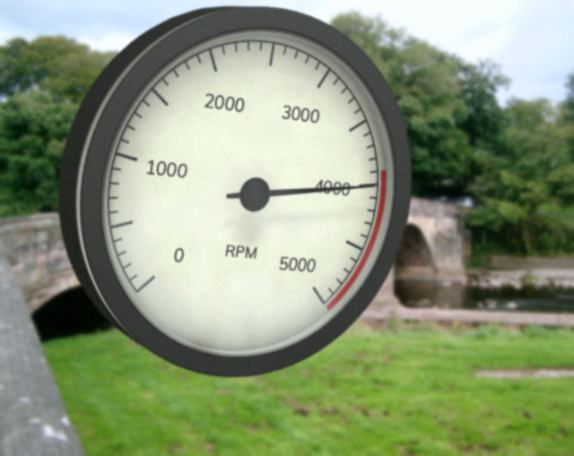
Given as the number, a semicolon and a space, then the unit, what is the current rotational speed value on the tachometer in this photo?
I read 4000; rpm
